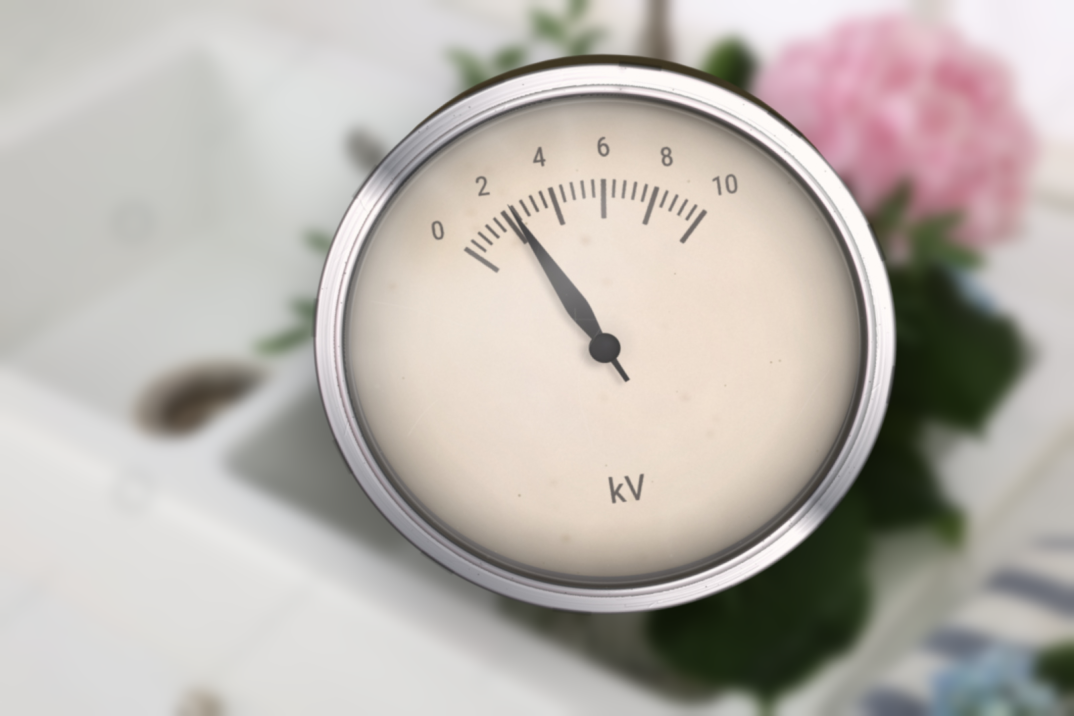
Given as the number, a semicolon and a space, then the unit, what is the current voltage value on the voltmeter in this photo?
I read 2.4; kV
